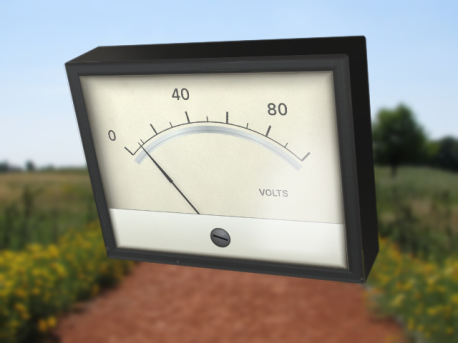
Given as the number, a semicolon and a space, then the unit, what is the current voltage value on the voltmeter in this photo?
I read 10; V
